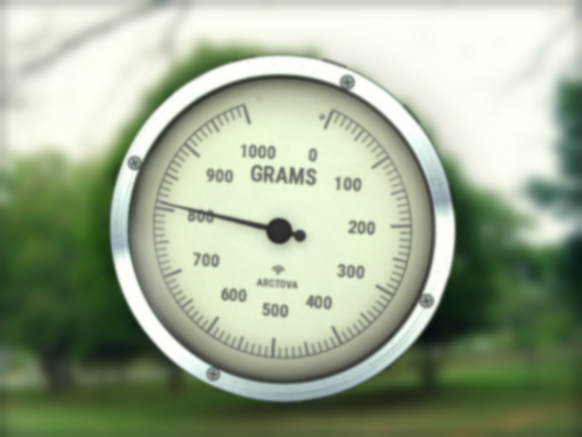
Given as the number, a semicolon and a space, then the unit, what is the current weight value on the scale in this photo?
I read 810; g
